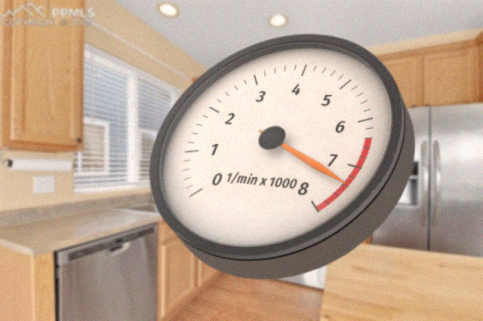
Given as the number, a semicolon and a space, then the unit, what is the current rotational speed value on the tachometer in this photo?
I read 7400; rpm
